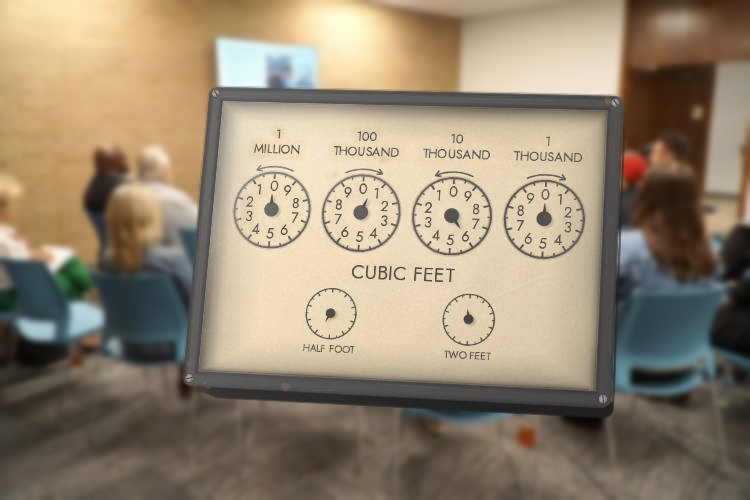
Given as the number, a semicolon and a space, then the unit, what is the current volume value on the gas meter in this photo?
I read 6000; ft³
